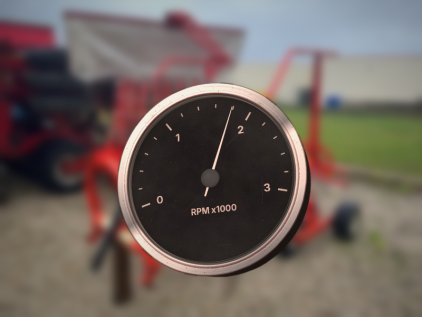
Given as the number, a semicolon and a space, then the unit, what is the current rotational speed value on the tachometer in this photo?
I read 1800; rpm
